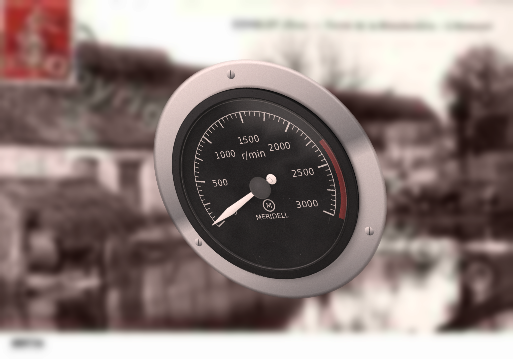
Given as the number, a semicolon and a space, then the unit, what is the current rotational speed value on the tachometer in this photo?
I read 50; rpm
